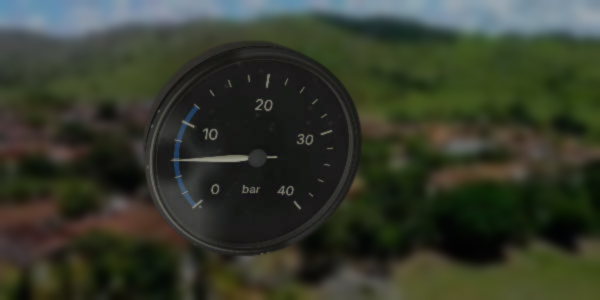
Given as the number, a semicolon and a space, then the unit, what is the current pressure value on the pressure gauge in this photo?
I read 6; bar
